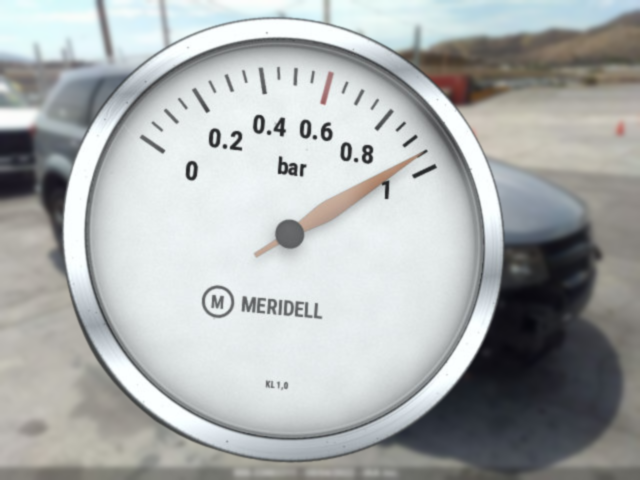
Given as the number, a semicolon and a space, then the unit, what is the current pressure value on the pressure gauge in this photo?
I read 0.95; bar
